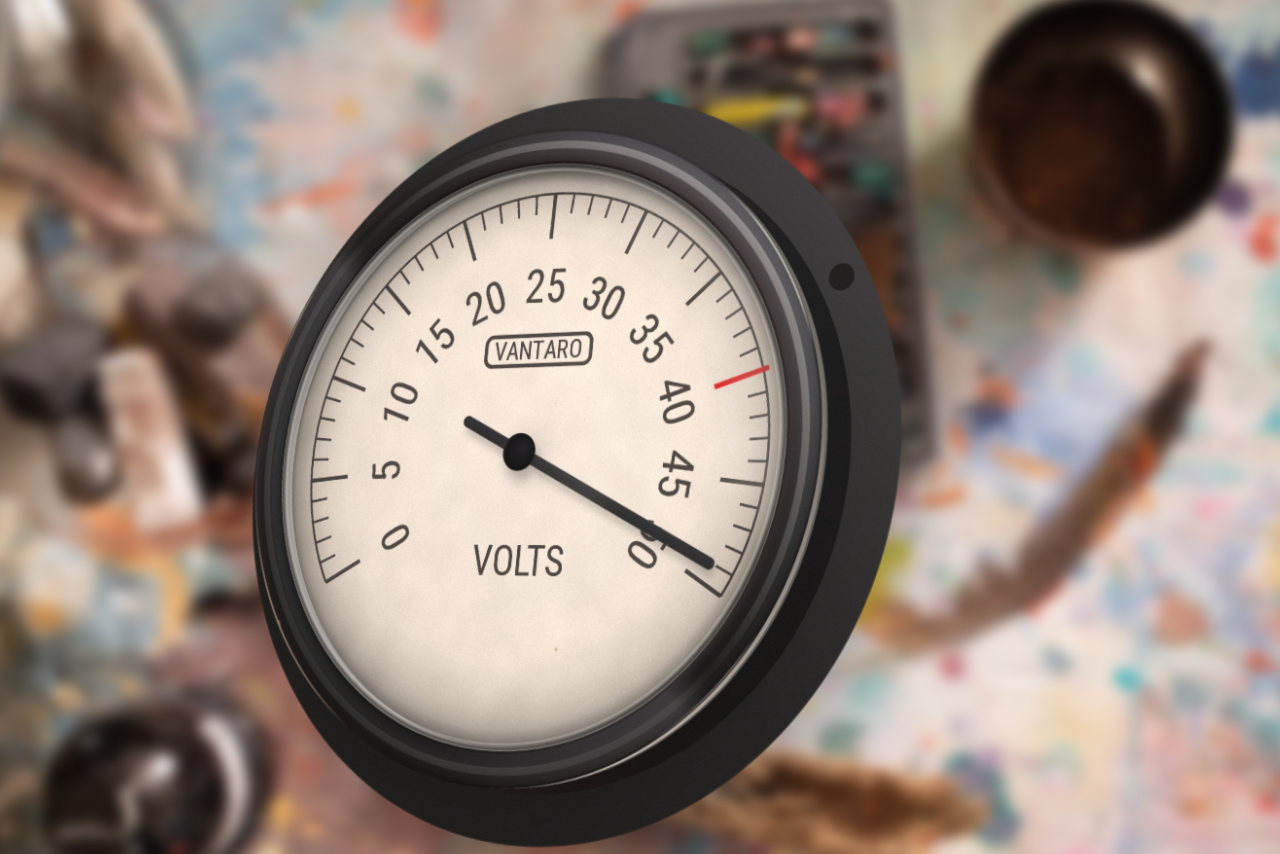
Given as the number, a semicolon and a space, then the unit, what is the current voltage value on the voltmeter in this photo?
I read 49; V
